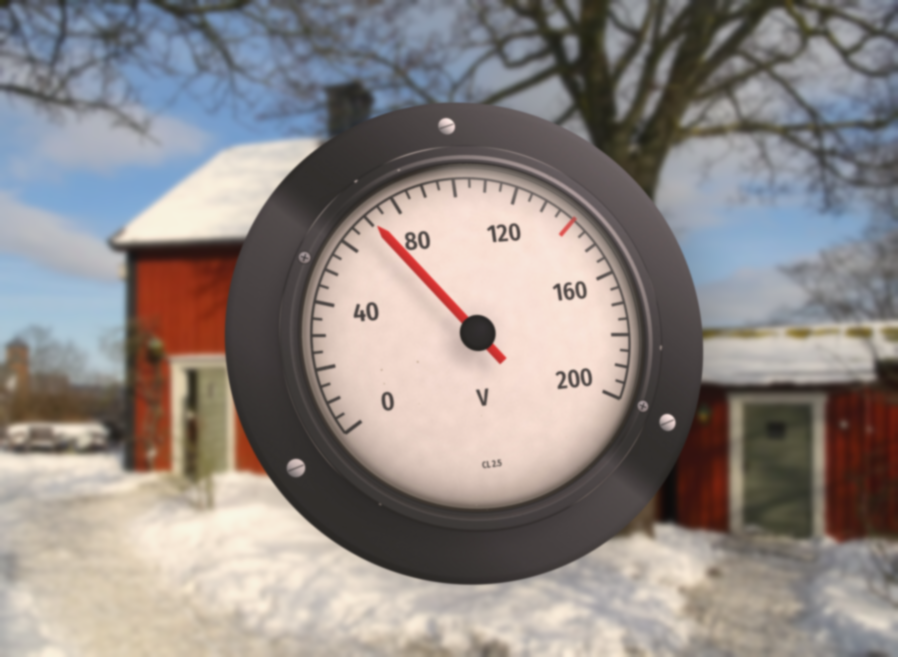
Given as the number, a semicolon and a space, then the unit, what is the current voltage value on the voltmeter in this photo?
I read 70; V
